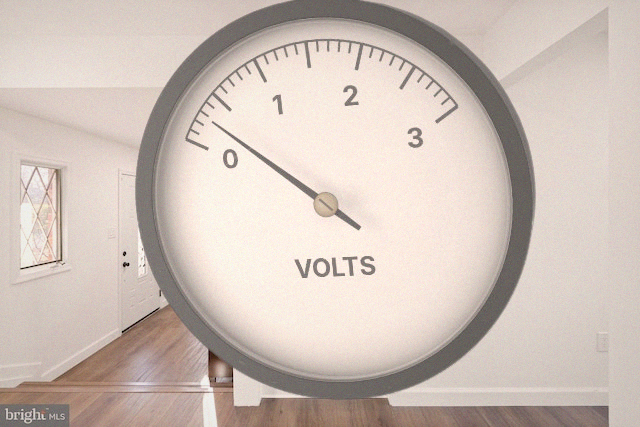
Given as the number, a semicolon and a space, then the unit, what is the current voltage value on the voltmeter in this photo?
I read 0.3; V
